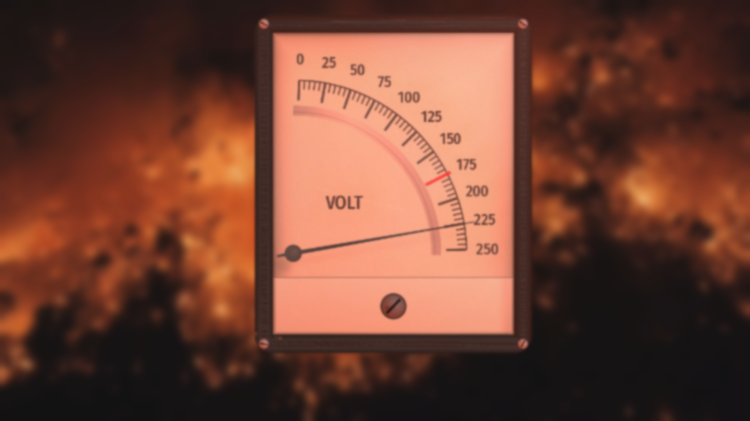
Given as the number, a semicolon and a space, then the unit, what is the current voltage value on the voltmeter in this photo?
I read 225; V
